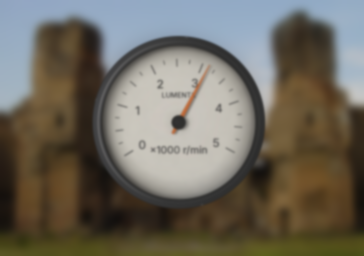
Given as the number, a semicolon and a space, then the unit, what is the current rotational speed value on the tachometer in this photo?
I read 3125; rpm
